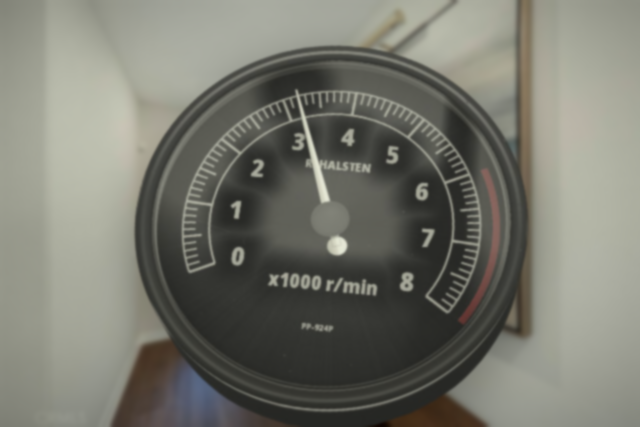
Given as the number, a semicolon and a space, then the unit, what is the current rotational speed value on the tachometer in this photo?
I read 3200; rpm
